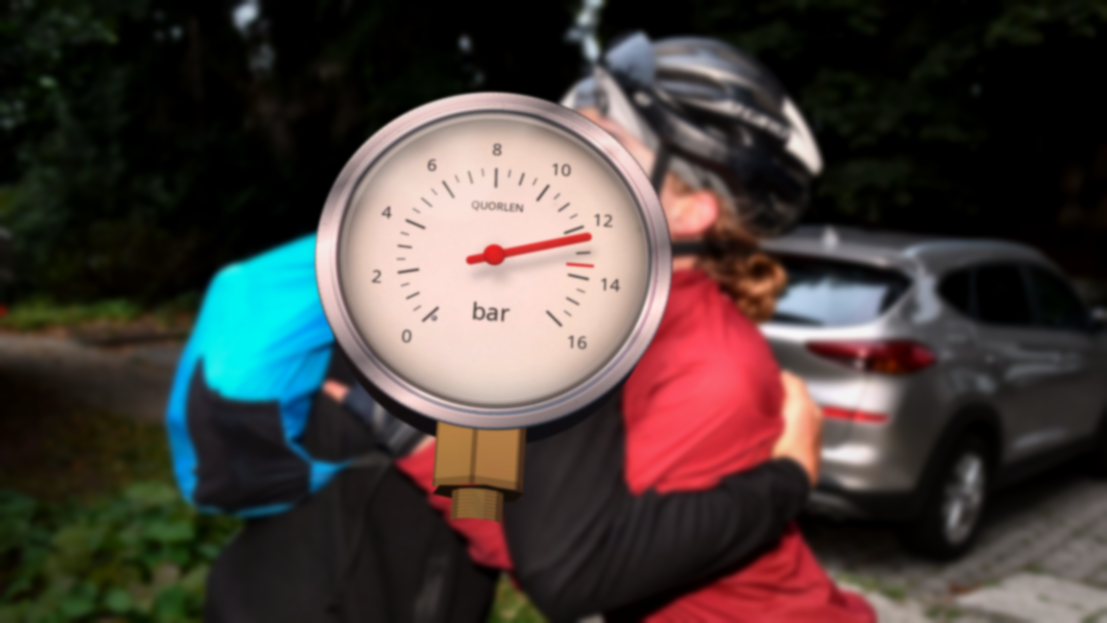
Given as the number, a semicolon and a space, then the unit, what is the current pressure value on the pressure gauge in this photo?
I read 12.5; bar
